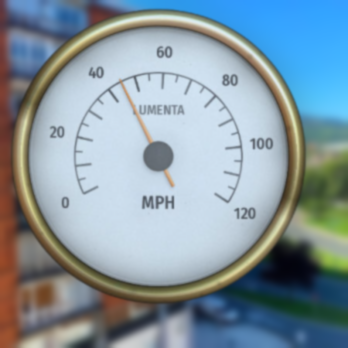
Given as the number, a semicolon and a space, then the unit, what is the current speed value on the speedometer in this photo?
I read 45; mph
